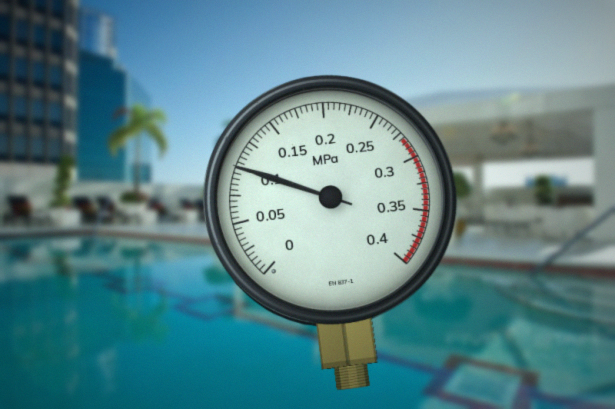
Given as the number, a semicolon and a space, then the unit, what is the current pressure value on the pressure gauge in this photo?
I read 0.1; MPa
